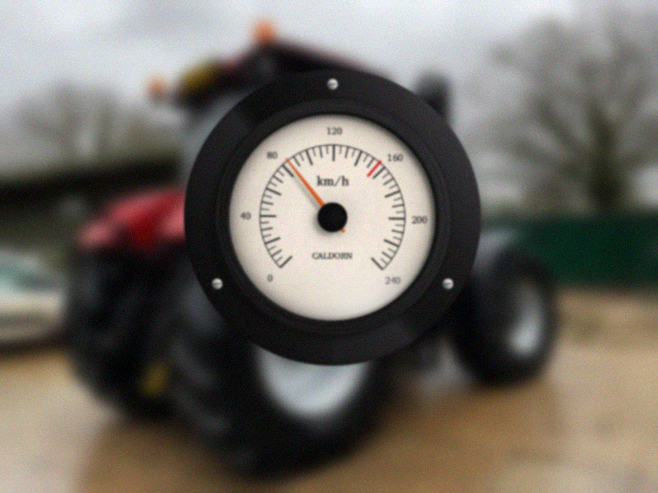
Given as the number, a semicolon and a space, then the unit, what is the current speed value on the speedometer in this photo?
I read 85; km/h
